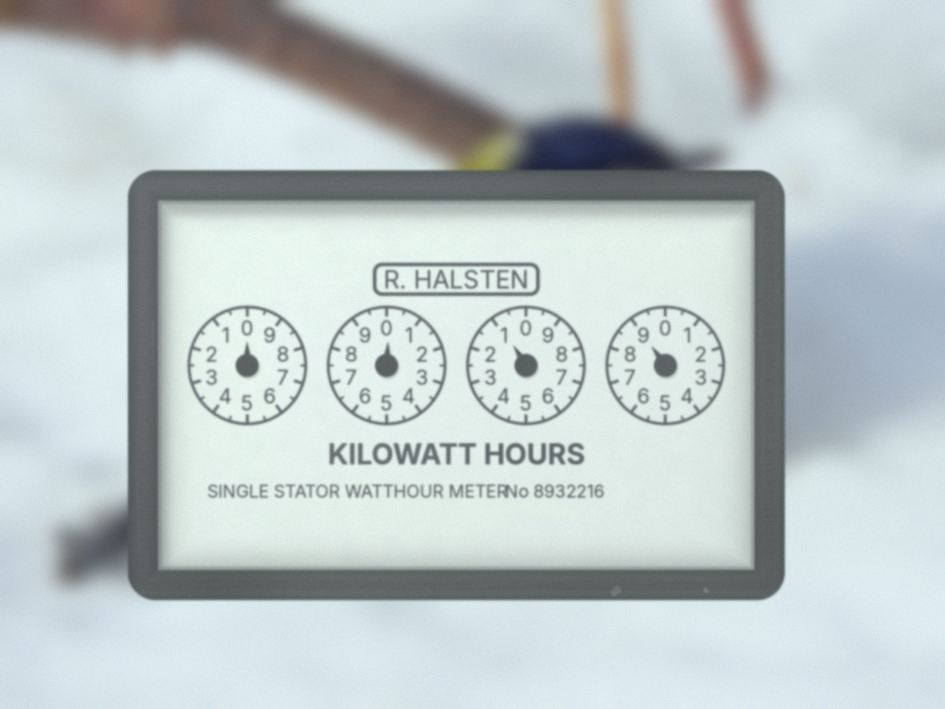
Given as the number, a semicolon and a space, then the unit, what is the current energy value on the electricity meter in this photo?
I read 9; kWh
